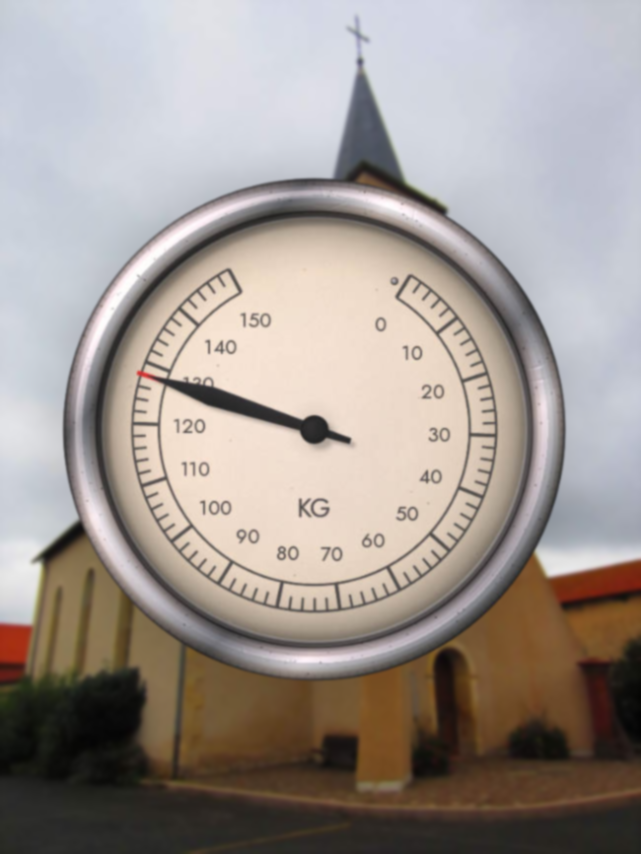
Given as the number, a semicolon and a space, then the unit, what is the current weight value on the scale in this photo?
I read 128; kg
